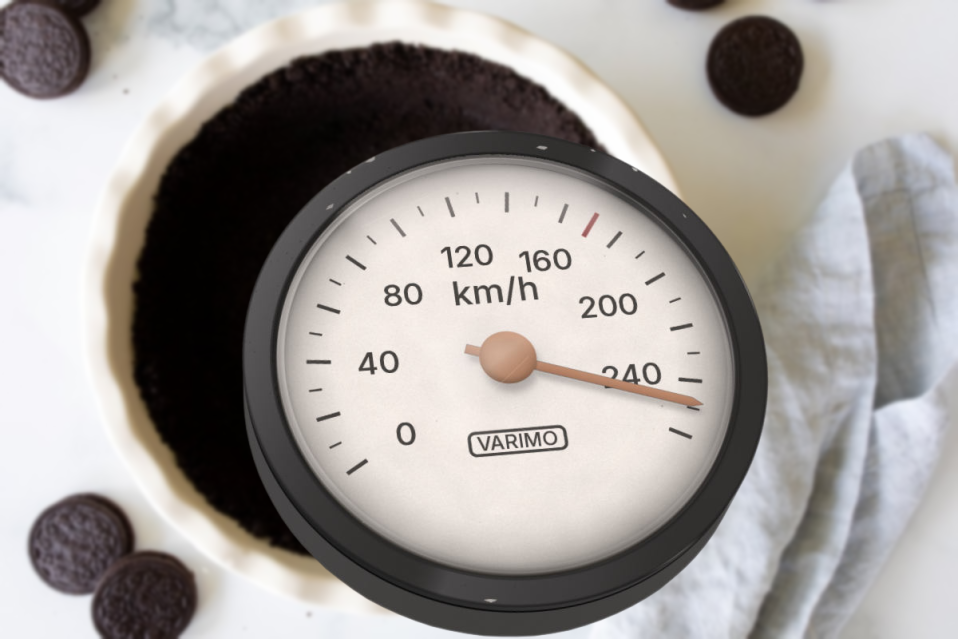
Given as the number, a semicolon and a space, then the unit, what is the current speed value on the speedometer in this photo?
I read 250; km/h
